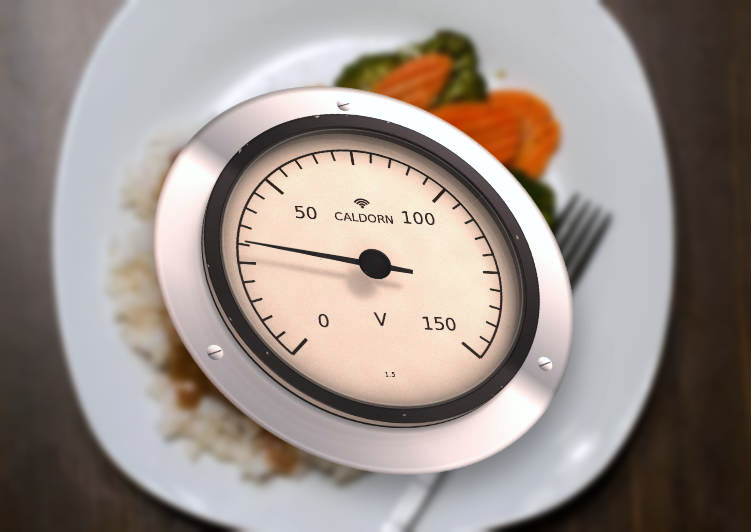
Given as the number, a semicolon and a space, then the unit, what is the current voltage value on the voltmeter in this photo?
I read 30; V
